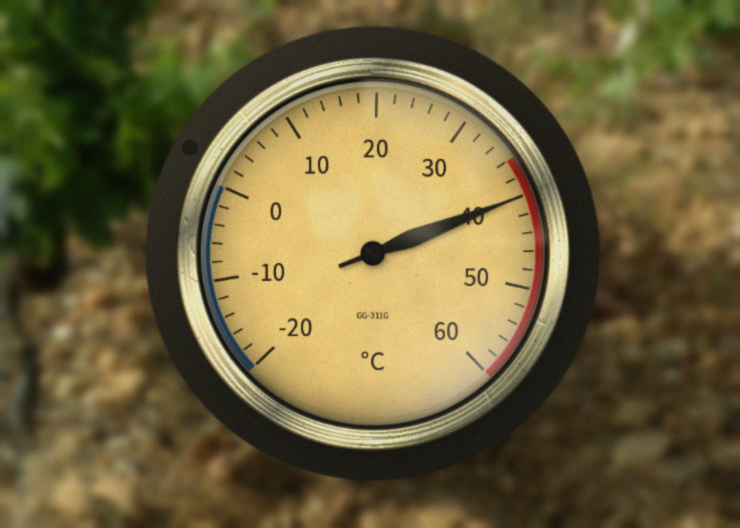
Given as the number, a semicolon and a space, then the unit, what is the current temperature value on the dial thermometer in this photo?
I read 40; °C
